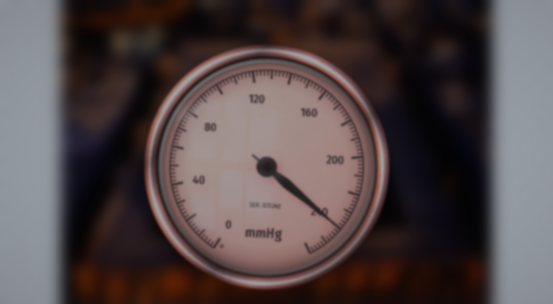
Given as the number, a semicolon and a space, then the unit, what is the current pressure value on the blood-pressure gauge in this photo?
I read 240; mmHg
